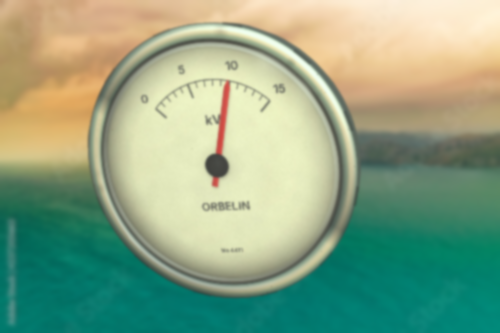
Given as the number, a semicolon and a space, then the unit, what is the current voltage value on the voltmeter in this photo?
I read 10; kV
